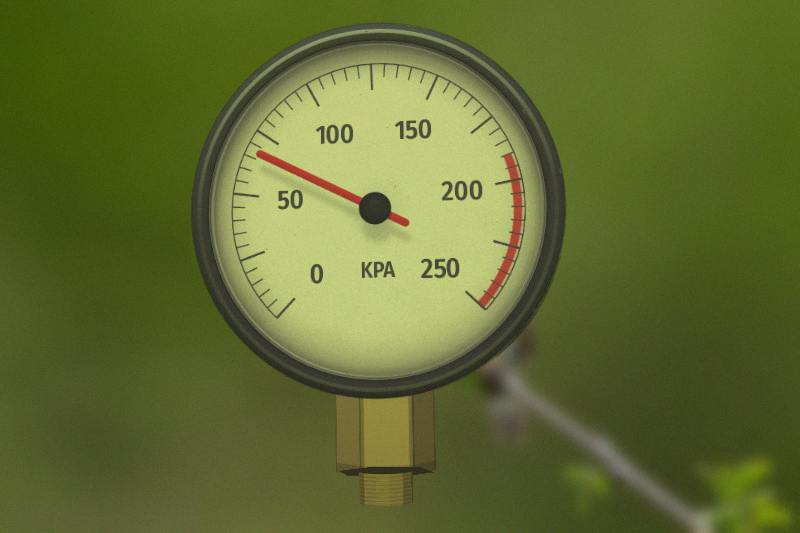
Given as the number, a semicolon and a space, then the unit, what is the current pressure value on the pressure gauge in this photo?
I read 67.5; kPa
